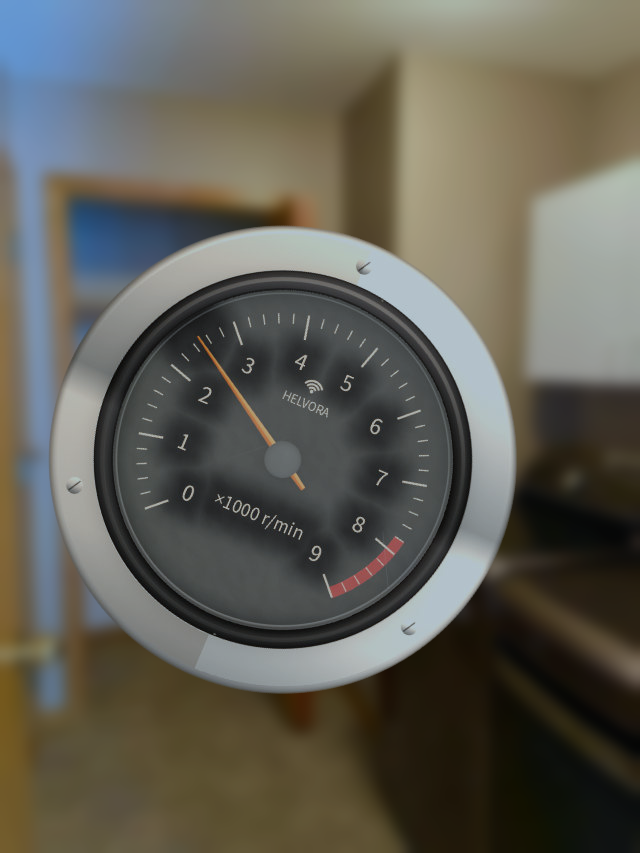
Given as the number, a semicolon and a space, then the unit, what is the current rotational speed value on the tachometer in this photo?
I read 2500; rpm
